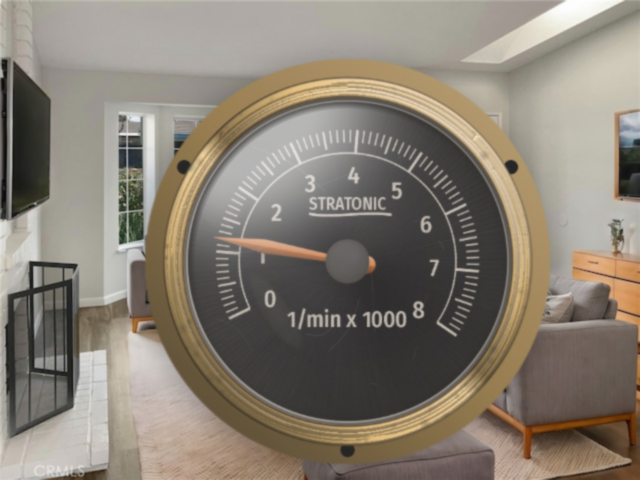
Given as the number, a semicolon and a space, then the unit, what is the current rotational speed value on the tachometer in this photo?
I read 1200; rpm
